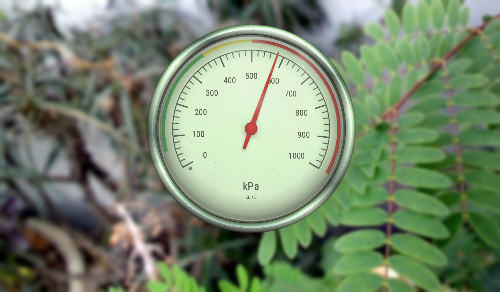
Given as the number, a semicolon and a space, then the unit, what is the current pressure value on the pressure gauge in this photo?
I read 580; kPa
